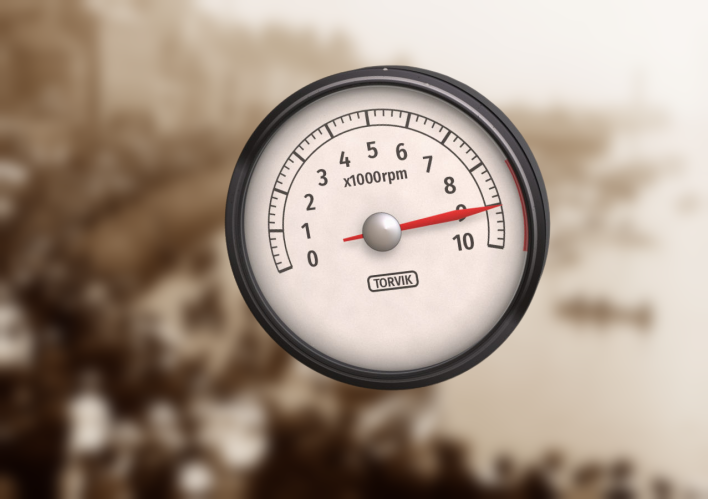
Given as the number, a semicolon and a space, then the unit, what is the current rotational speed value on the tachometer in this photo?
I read 9000; rpm
